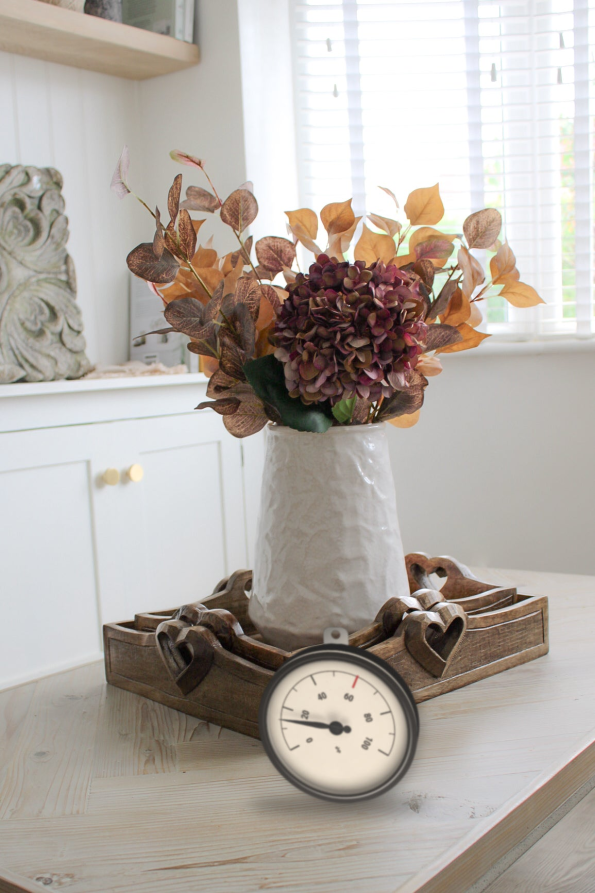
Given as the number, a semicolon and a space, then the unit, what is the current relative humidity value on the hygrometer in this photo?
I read 15; %
